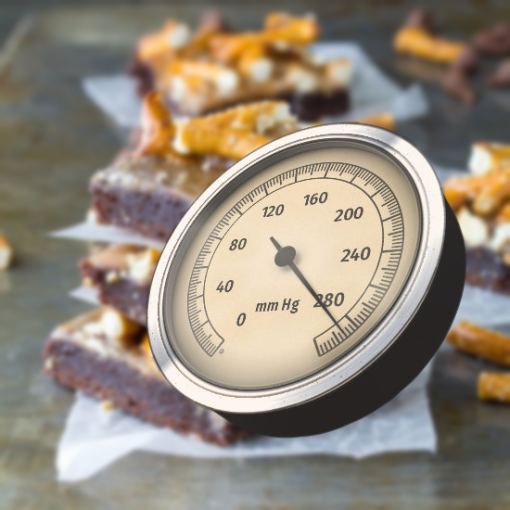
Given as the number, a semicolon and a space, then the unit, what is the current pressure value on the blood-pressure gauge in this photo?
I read 286; mmHg
